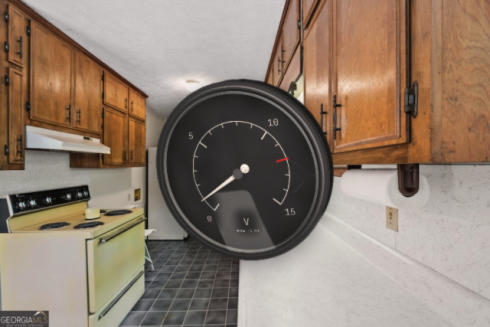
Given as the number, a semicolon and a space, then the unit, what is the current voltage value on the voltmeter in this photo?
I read 1; V
